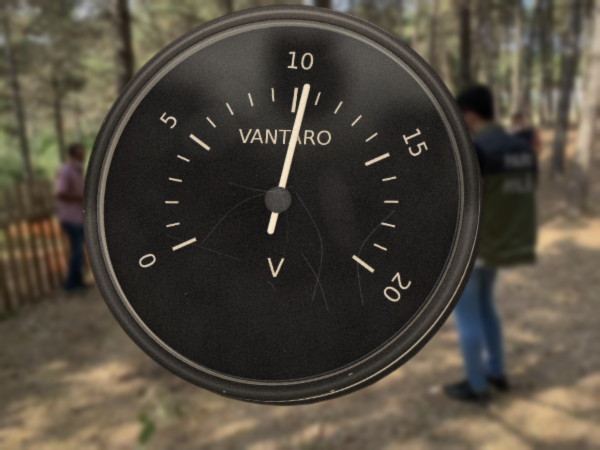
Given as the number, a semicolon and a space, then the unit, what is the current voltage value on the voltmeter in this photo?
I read 10.5; V
